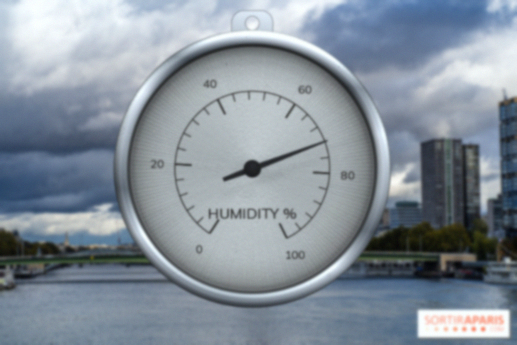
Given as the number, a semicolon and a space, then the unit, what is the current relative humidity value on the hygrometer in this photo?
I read 72; %
